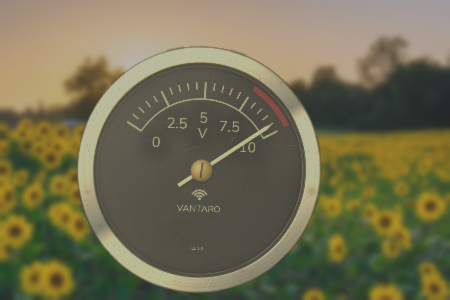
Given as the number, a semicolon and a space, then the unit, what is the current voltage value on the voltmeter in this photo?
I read 9.5; V
